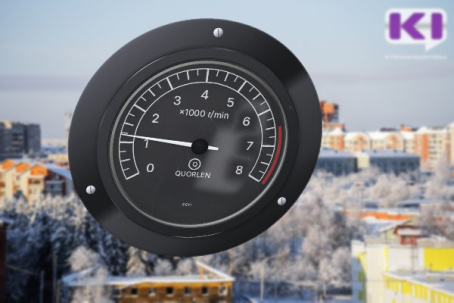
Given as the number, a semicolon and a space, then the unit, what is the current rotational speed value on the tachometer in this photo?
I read 1250; rpm
